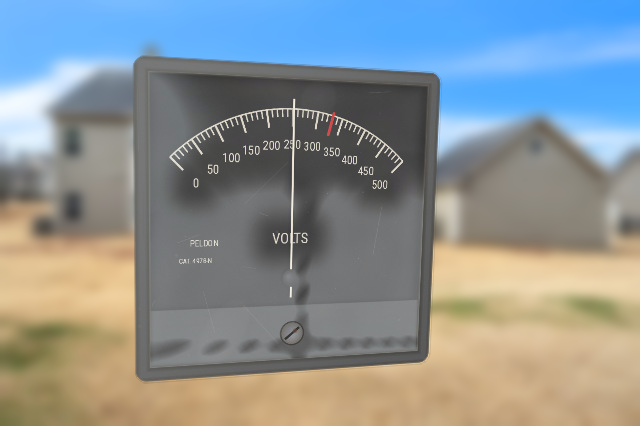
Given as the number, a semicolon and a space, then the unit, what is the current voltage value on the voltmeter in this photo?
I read 250; V
